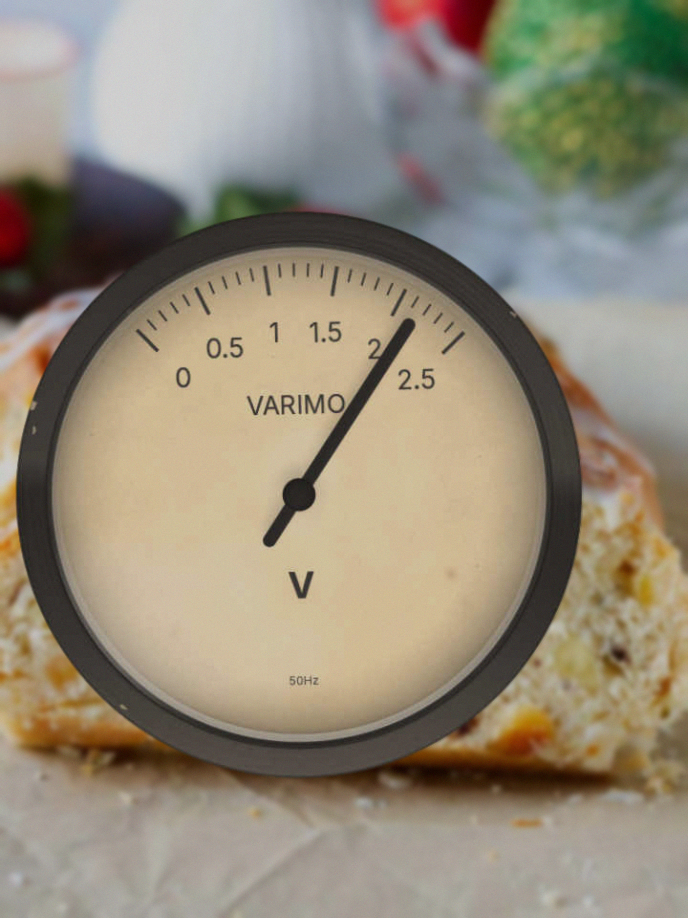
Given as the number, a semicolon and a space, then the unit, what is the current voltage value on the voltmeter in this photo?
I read 2.15; V
